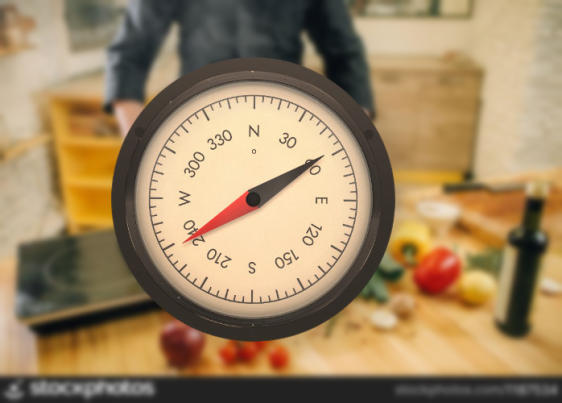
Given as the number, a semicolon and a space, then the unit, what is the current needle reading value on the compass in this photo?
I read 237.5; °
